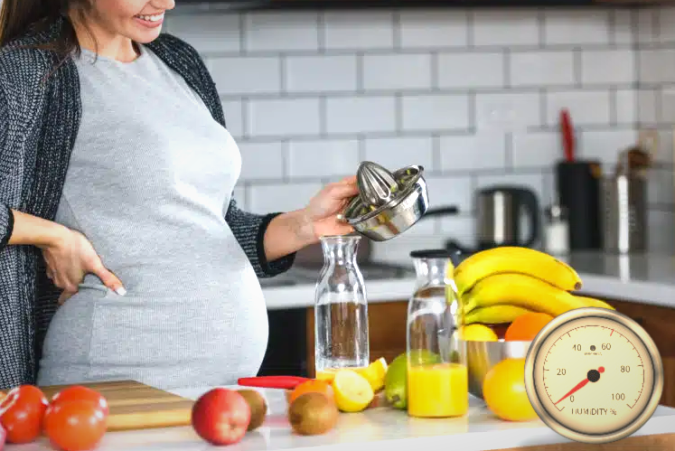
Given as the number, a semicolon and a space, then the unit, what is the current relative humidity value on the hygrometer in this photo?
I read 4; %
